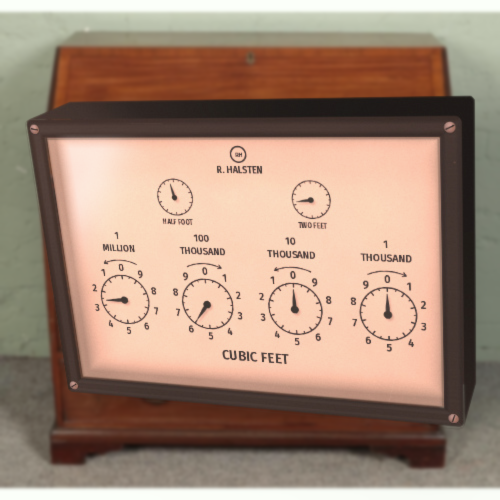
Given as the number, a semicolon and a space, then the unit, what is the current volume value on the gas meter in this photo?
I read 260000; ft³
